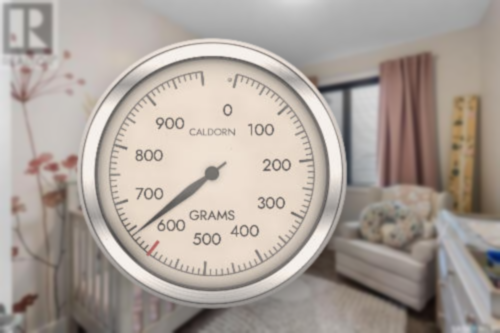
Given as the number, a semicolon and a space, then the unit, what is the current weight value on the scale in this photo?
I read 640; g
